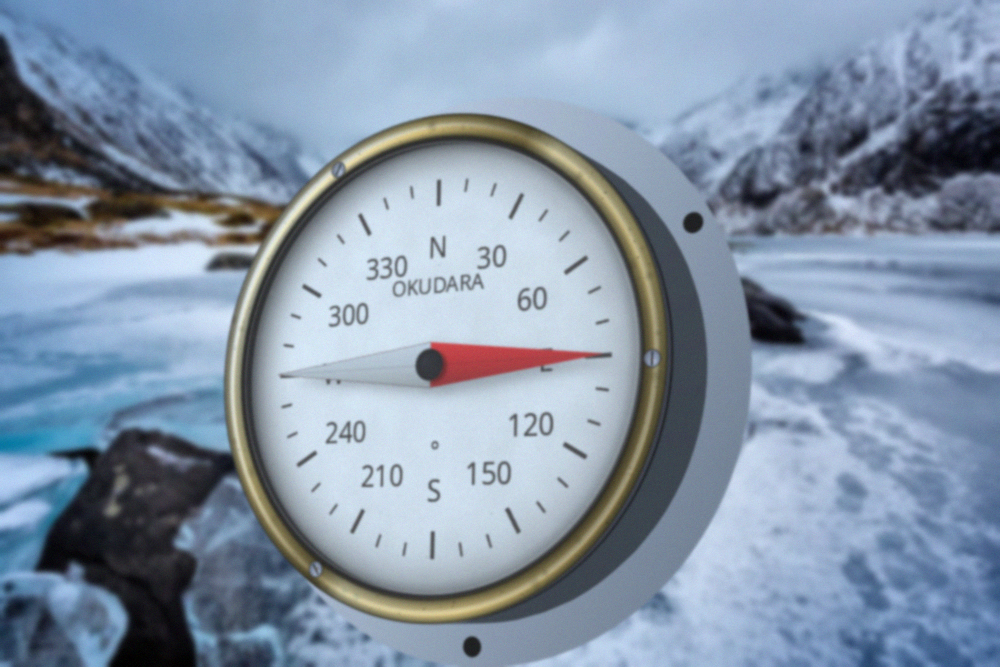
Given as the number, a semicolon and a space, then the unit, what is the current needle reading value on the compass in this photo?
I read 90; °
